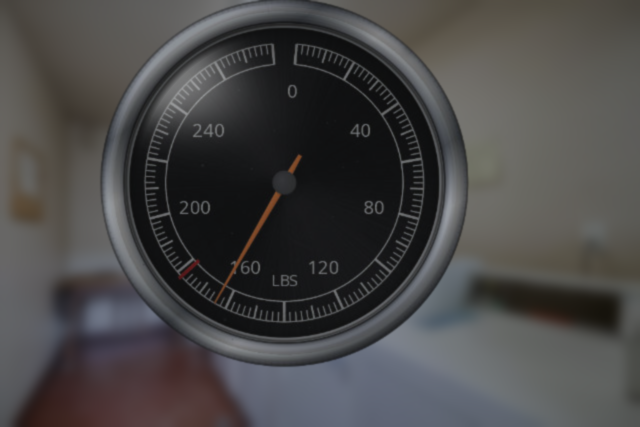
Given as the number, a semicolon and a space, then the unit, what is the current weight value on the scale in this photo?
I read 164; lb
